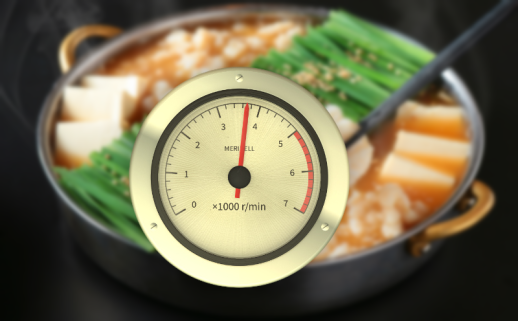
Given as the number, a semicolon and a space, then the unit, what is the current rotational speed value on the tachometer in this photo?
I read 3700; rpm
